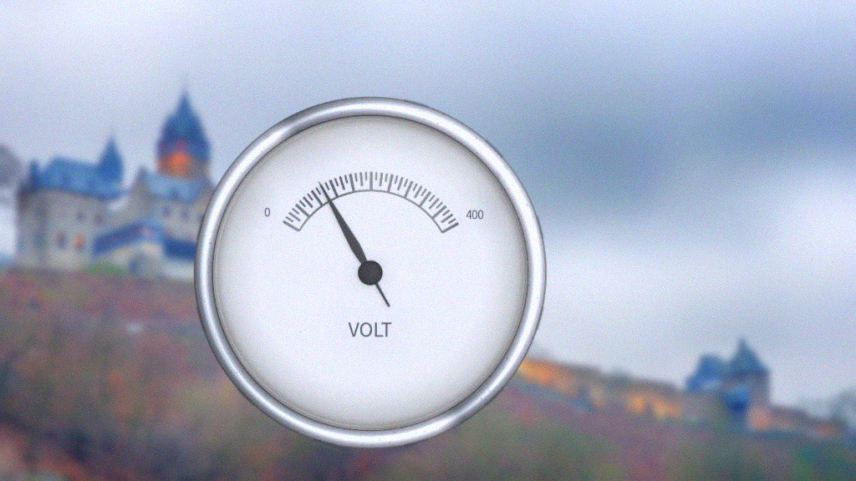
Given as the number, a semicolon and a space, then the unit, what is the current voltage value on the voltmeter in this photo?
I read 100; V
